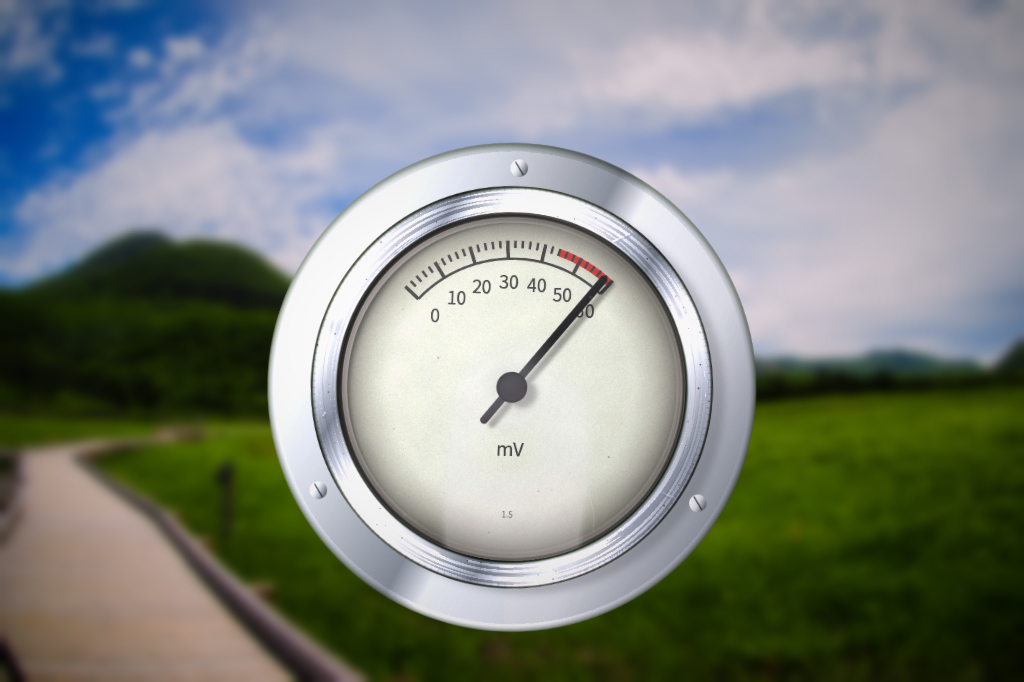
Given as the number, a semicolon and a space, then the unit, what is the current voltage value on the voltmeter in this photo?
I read 58; mV
